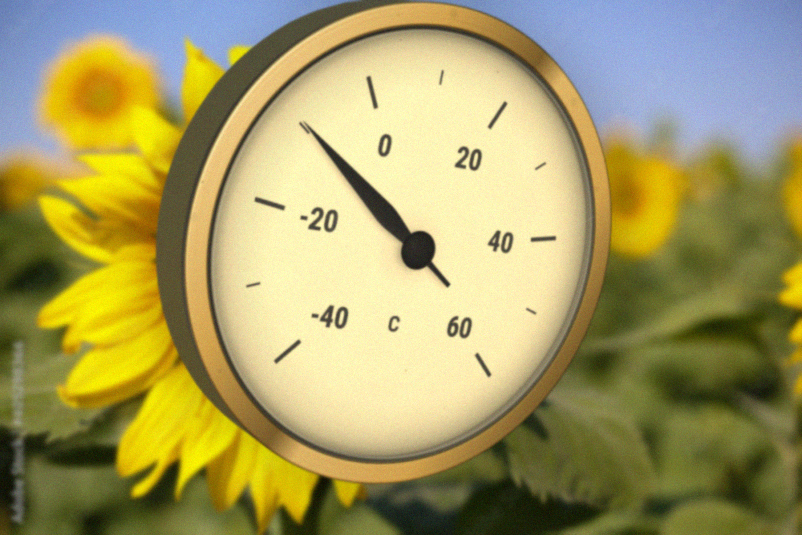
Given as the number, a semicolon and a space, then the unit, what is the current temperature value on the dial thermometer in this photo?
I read -10; °C
